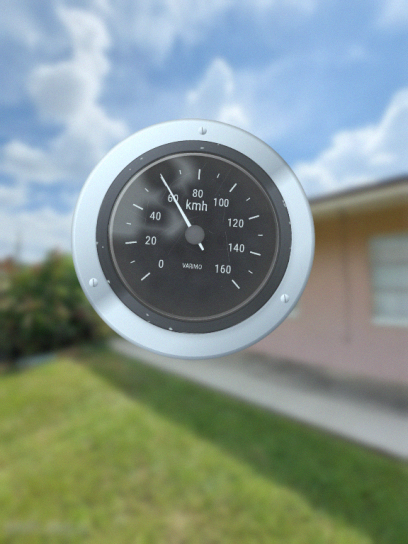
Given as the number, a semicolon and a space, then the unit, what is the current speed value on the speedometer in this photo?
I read 60; km/h
